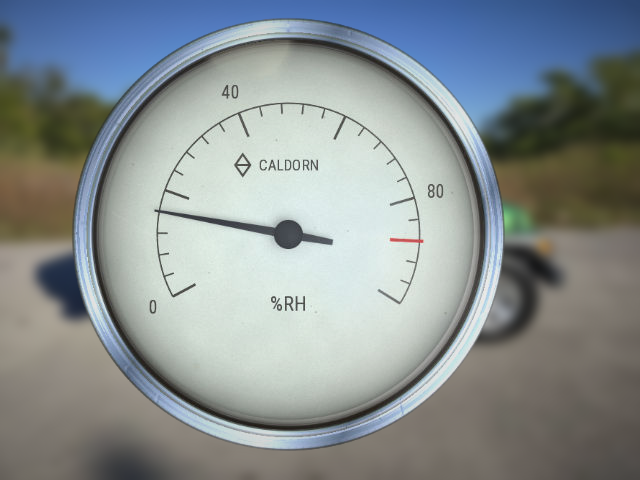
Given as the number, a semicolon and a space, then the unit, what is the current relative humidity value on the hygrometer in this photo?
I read 16; %
